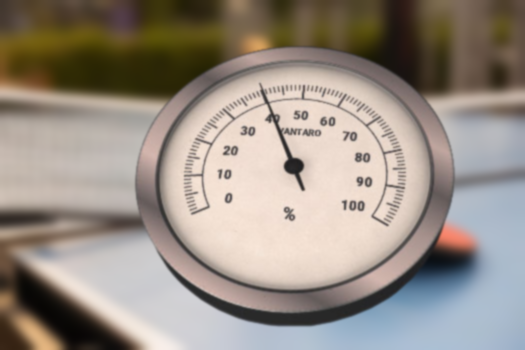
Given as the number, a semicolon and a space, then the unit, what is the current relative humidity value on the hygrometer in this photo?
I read 40; %
